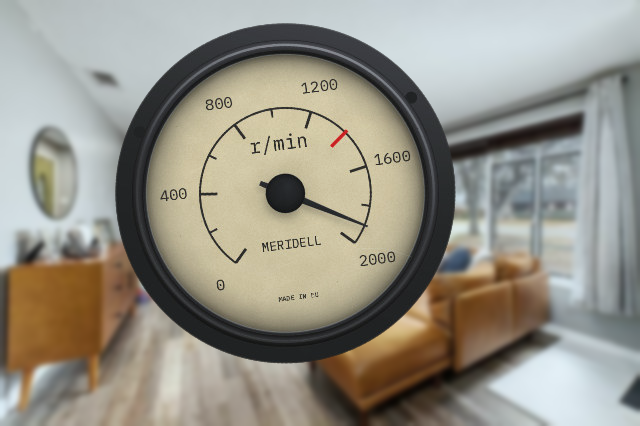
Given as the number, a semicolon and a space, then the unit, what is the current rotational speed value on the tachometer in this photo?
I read 1900; rpm
